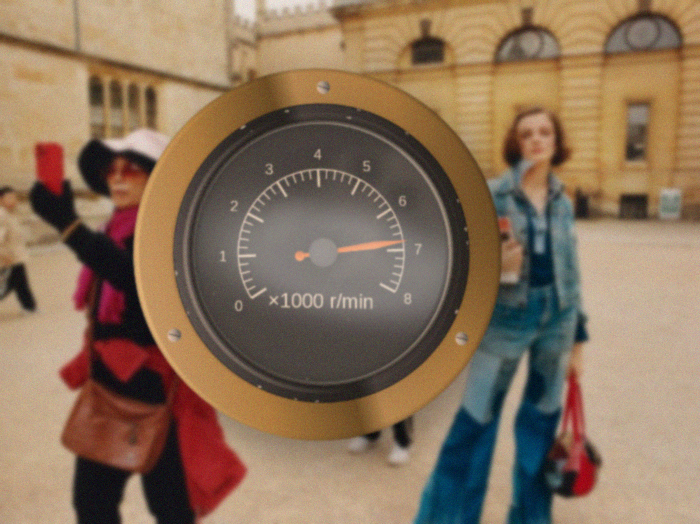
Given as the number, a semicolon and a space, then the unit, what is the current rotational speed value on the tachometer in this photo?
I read 6800; rpm
